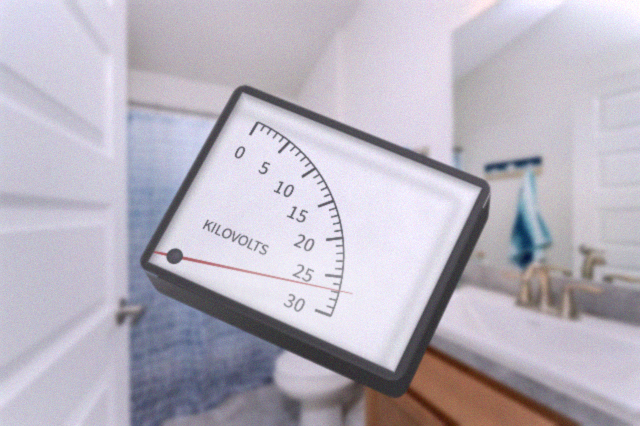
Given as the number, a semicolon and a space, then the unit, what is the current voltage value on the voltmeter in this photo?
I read 27; kV
